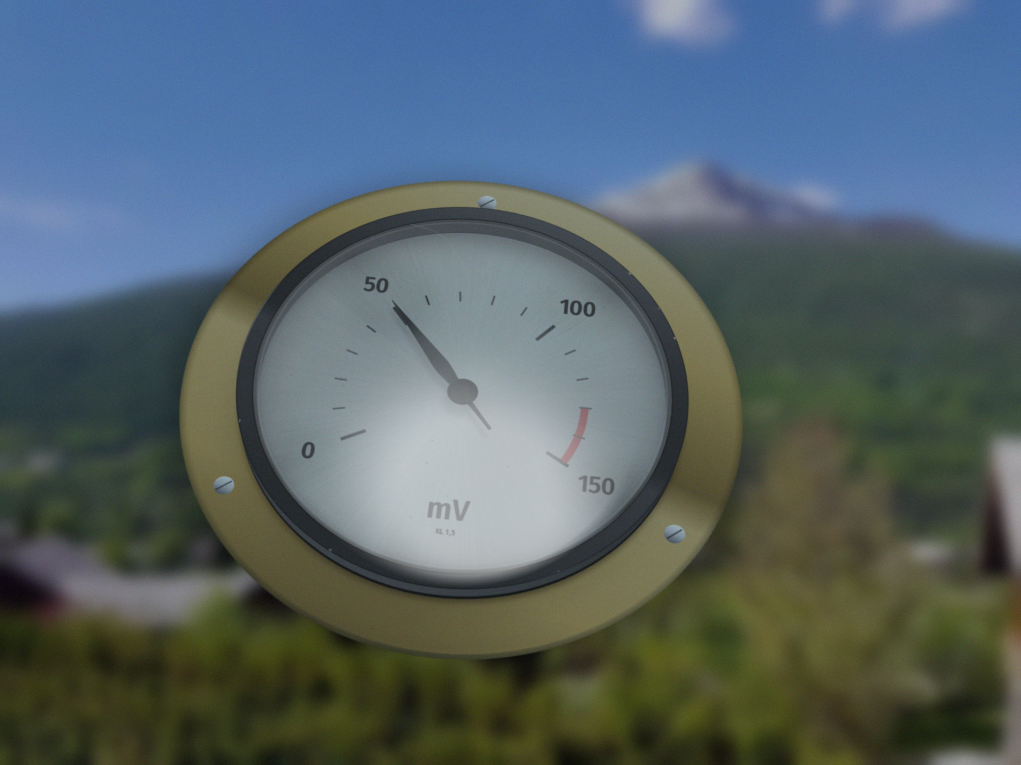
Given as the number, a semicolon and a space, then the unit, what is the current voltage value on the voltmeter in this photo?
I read 50; mV
